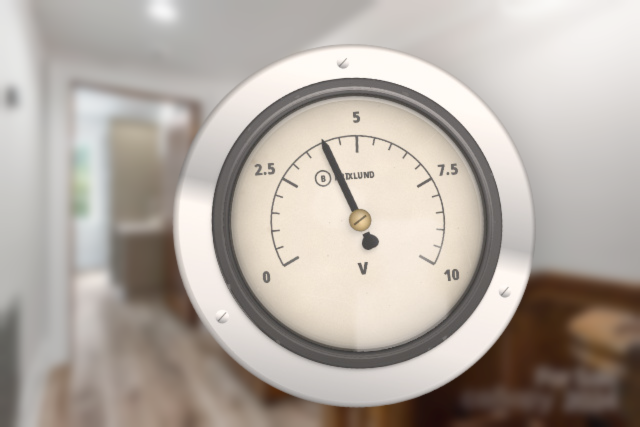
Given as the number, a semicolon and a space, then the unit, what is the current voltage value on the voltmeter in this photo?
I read 4; V
